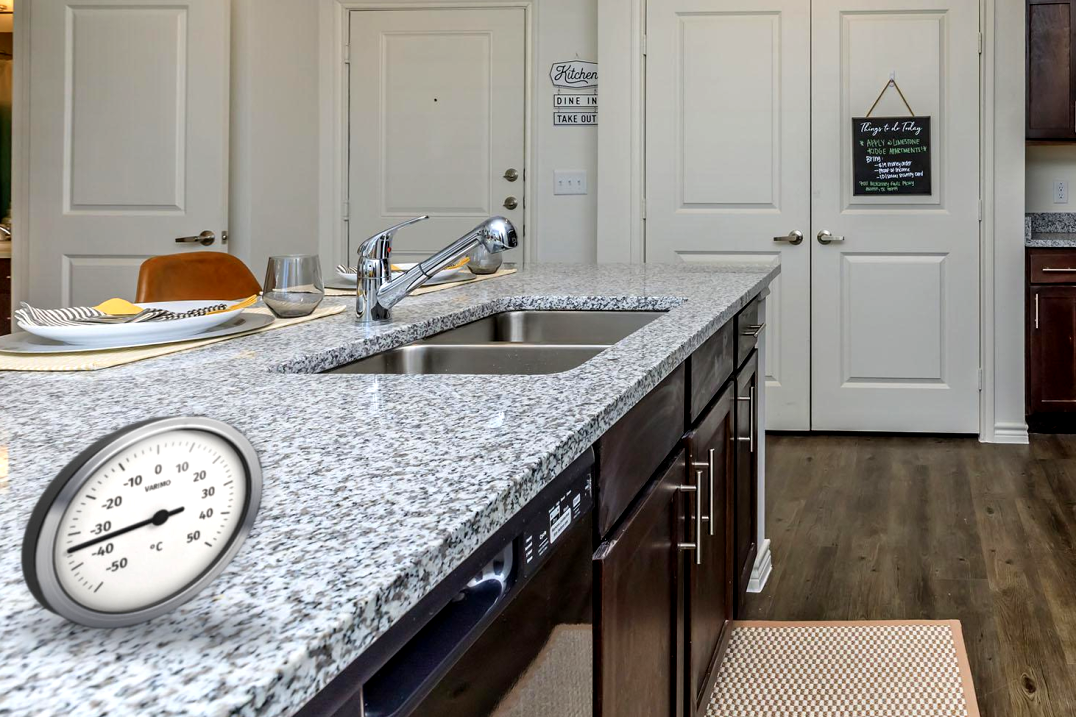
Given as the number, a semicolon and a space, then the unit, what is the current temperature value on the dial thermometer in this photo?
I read -34; °C
